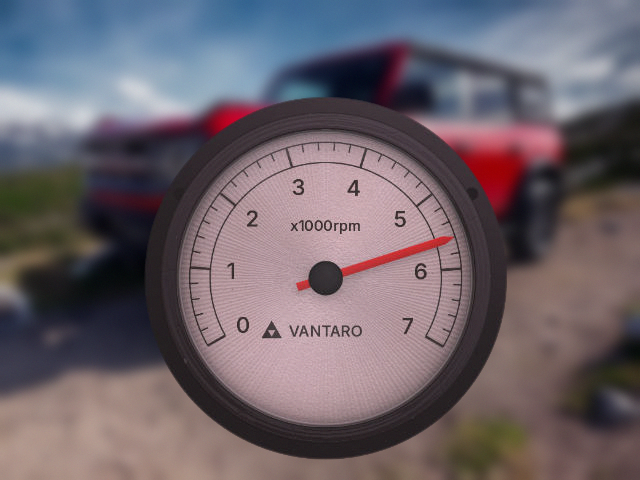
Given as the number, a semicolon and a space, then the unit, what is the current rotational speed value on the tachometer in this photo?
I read 5600; rpm
